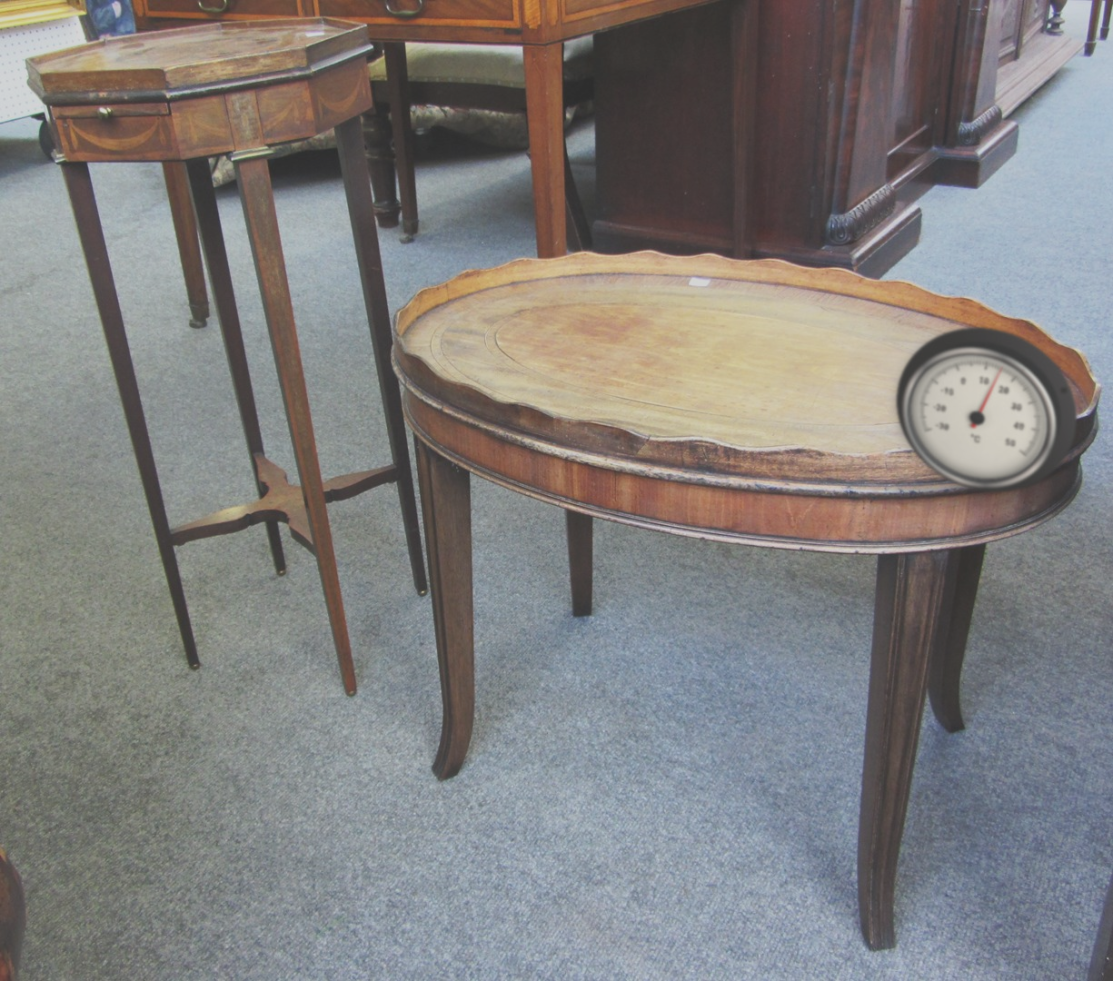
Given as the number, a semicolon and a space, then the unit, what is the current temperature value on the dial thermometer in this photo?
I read 15; °C
